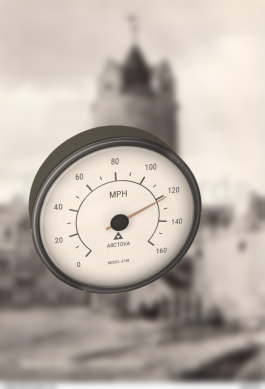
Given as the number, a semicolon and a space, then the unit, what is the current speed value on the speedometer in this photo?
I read 120; mph
